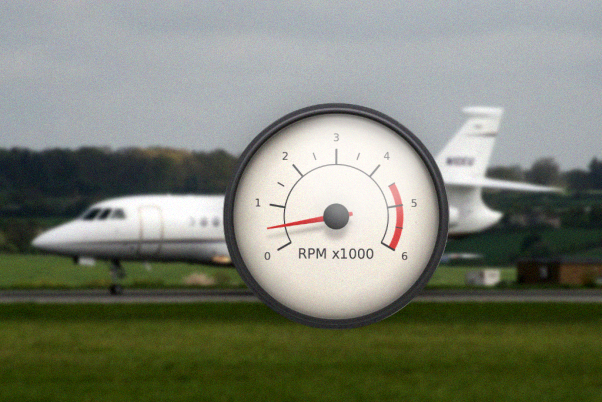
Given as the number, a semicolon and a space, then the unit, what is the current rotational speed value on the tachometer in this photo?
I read 500; rpm
